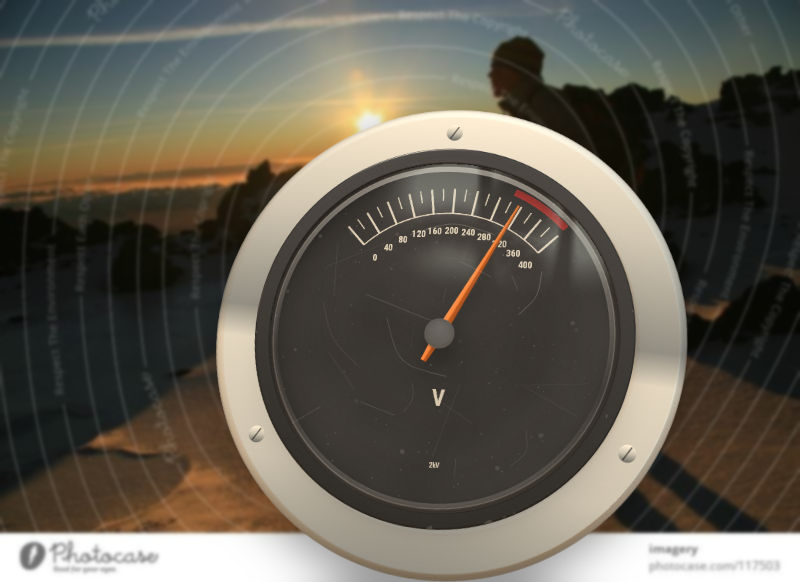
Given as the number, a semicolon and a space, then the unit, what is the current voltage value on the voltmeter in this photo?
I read 320; V
